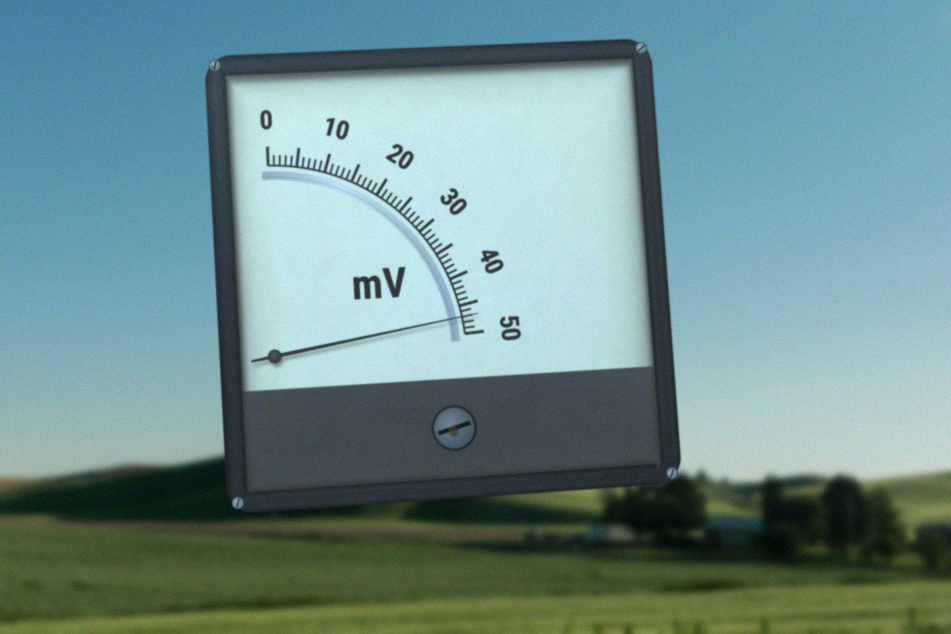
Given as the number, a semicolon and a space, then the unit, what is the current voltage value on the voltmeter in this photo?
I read 47; mV
